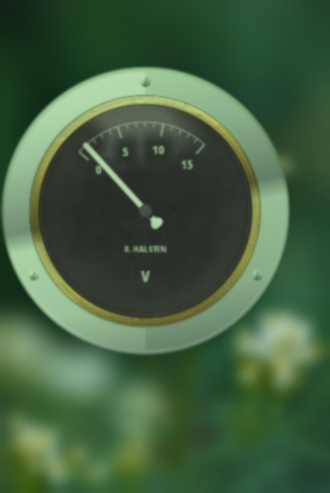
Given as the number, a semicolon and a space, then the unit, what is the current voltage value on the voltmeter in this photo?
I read 1; V
